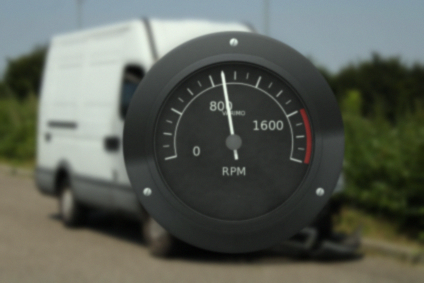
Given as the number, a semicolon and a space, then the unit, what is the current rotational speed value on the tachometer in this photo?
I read 900; rpm
